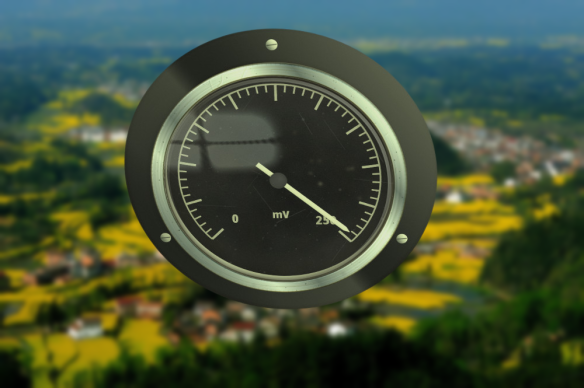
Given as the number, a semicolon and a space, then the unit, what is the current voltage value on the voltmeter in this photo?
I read 245; mV
